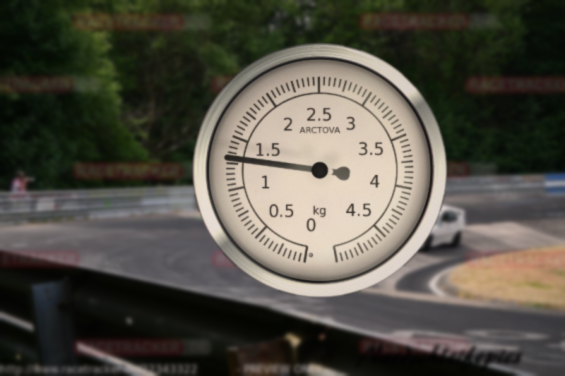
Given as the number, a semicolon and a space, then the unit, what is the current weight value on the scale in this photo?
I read 1.3; kg
